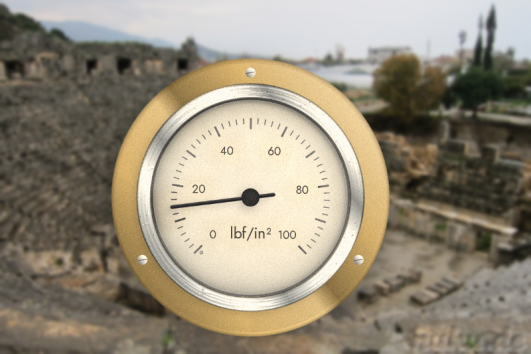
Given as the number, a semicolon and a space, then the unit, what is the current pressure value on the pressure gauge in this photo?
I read 14; psi
